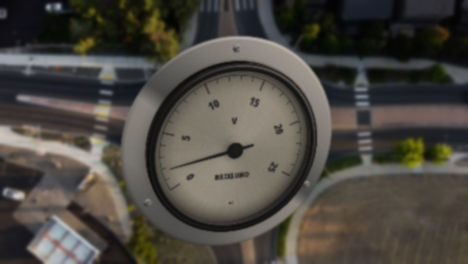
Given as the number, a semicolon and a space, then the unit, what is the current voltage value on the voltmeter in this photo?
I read 2; V
